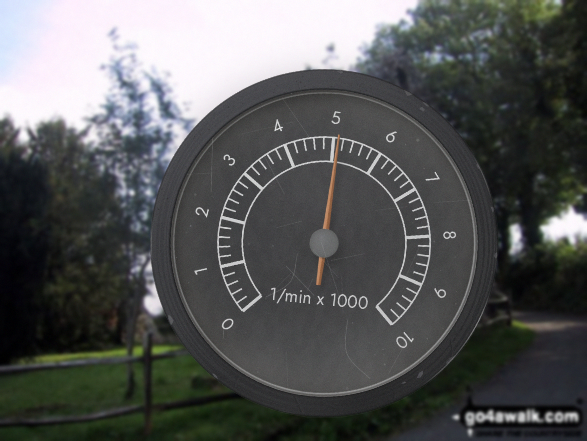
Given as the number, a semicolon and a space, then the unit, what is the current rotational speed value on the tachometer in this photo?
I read 5100; rpm
